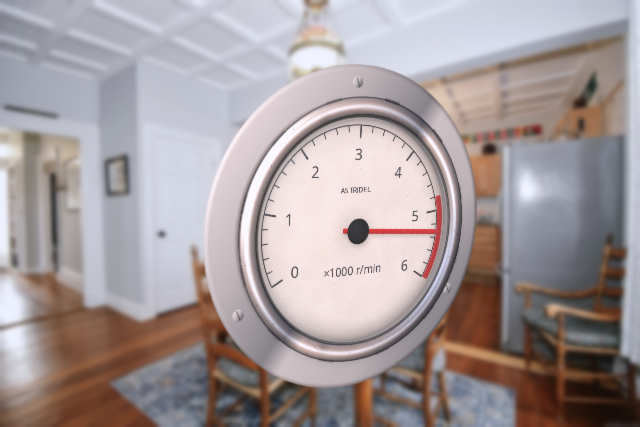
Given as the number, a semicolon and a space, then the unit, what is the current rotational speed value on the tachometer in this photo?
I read 5300; rpm
